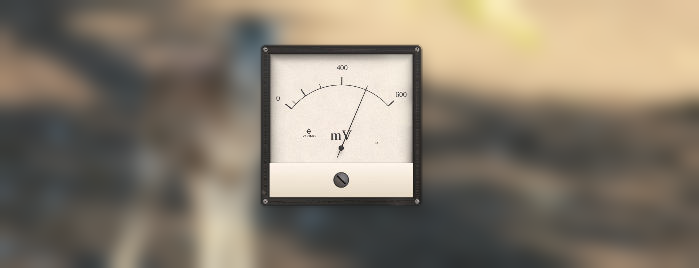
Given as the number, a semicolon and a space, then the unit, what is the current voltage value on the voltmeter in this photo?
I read 500; mV
